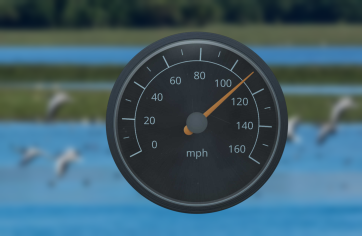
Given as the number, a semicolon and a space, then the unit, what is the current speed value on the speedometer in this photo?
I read 110; mph
